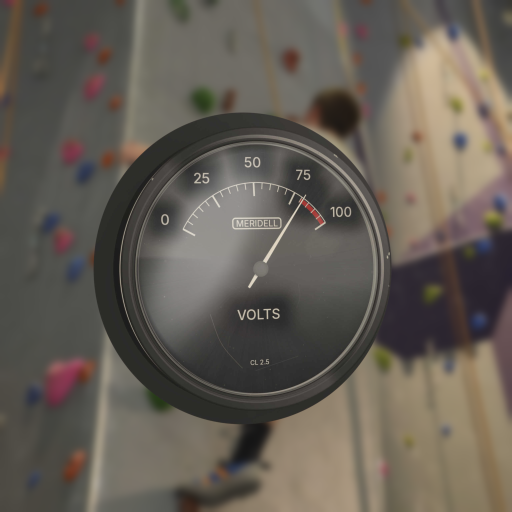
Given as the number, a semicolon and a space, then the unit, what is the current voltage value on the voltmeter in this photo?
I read 80; V
